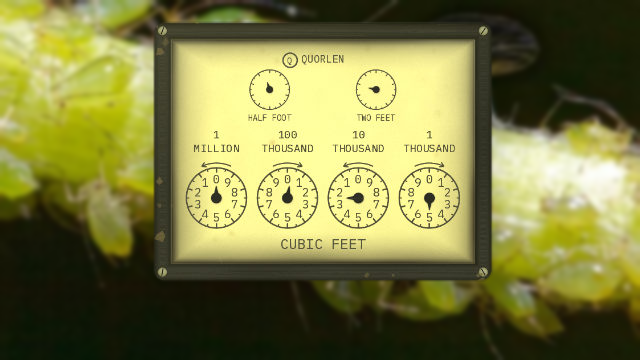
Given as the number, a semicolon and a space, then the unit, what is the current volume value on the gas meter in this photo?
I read 2500; ft³
